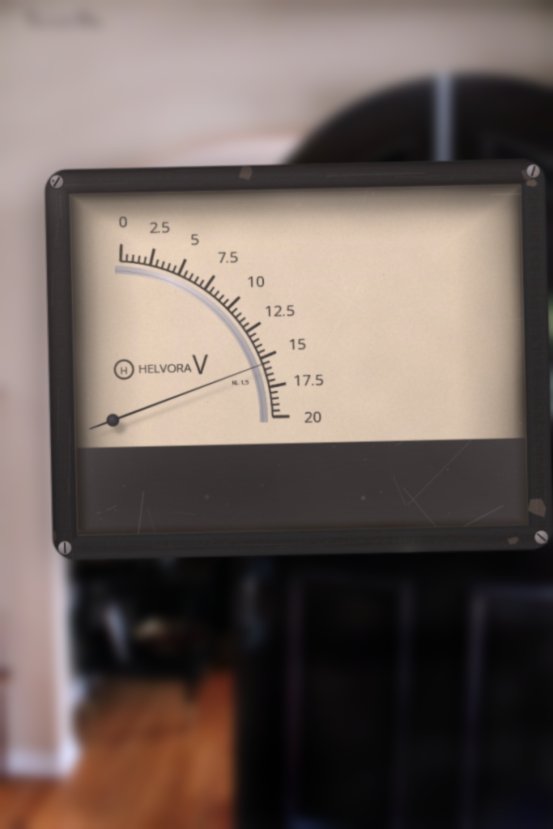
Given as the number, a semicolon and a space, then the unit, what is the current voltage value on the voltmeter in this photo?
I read 15.5; V
